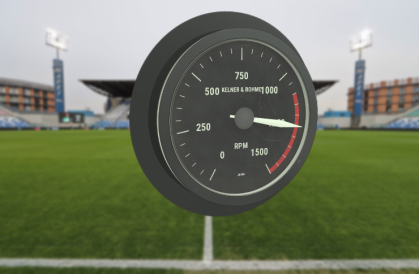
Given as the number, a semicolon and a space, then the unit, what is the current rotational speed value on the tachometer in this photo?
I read 1250; rpm
